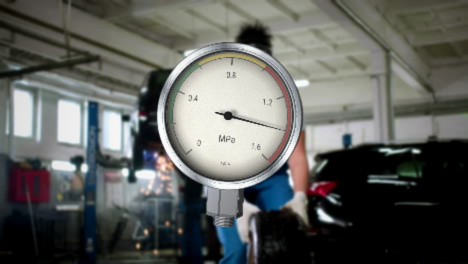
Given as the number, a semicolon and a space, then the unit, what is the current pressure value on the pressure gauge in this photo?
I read 1.4; MPa
